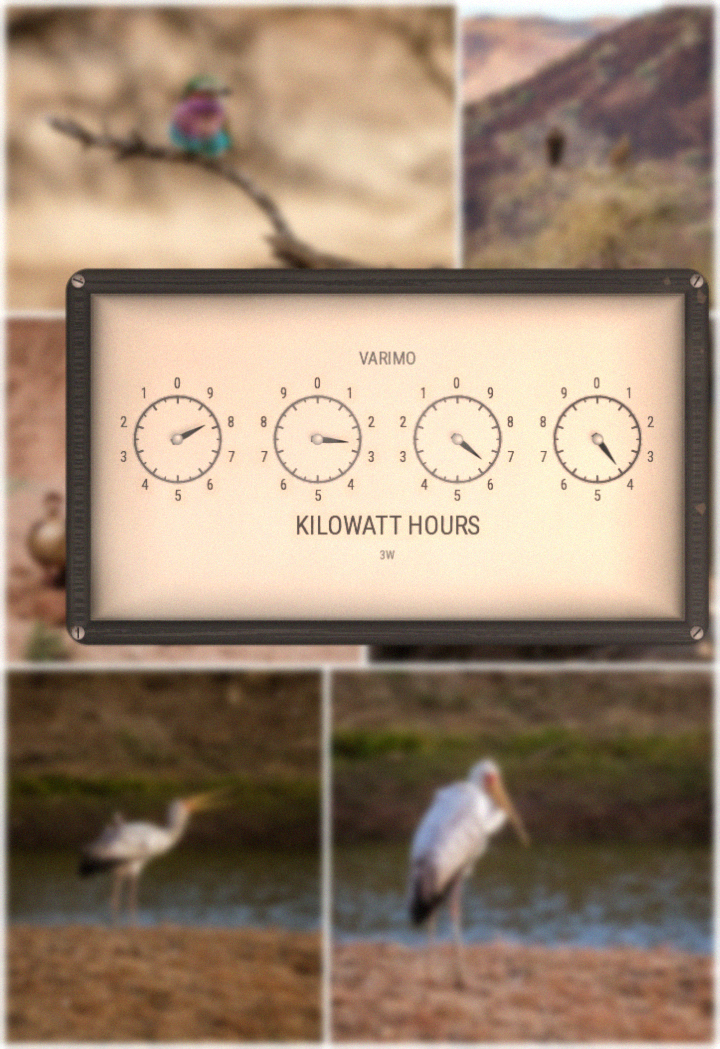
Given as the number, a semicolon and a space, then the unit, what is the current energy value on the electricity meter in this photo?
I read 8264; kWh
